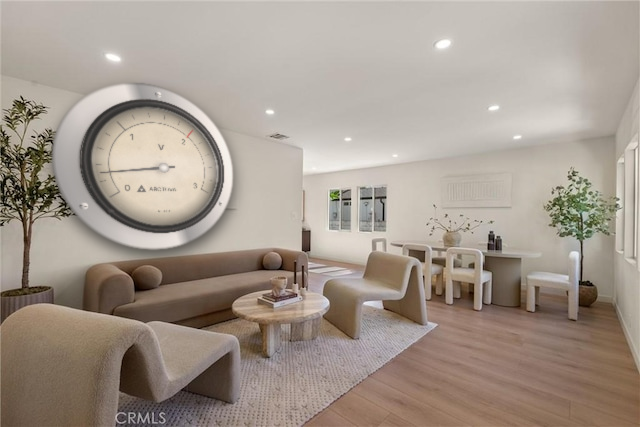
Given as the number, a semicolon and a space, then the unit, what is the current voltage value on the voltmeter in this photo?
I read 0.3; V
